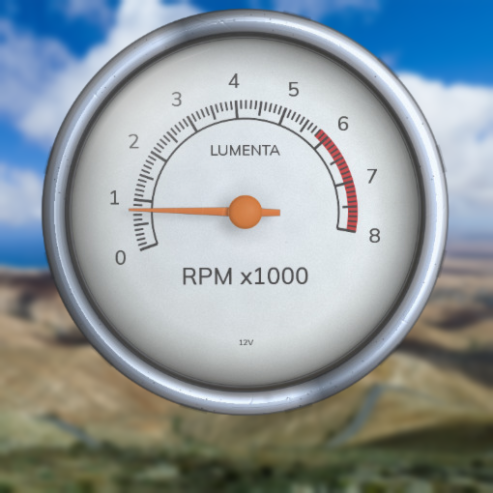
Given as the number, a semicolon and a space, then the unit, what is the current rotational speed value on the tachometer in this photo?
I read 800; rpm
